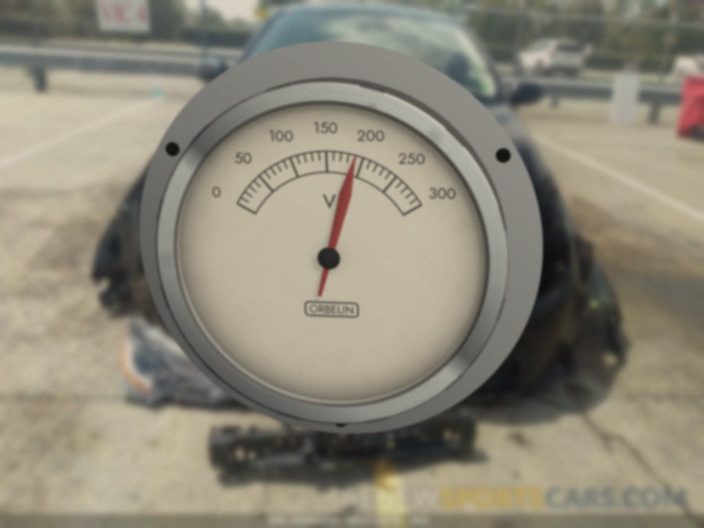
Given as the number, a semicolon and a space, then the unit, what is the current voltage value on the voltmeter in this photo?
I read 190; V
